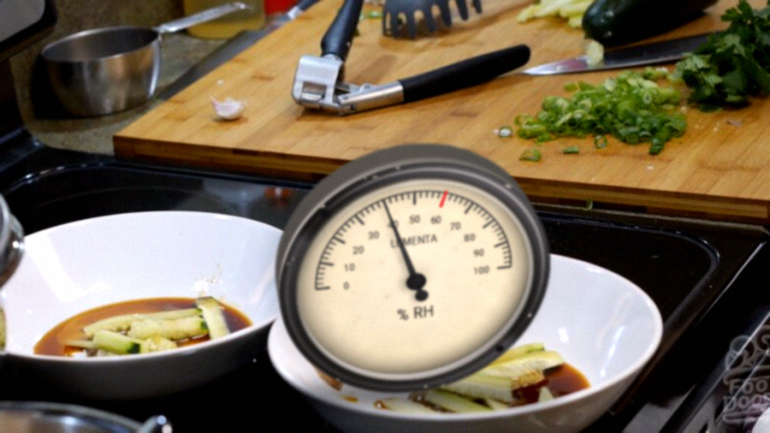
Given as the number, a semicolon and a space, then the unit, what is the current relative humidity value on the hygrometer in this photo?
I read 40; %
